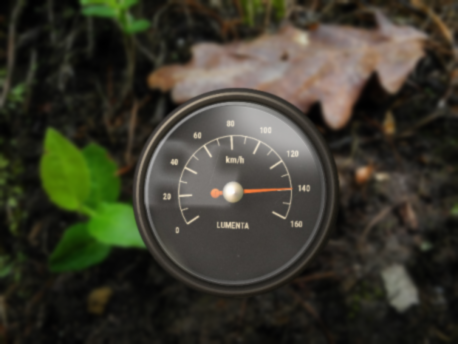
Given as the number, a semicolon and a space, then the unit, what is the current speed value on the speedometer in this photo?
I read 140; km/h
